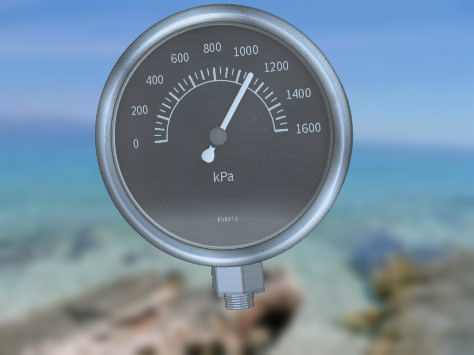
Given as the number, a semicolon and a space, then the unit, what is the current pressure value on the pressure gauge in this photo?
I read 1100; kPa
